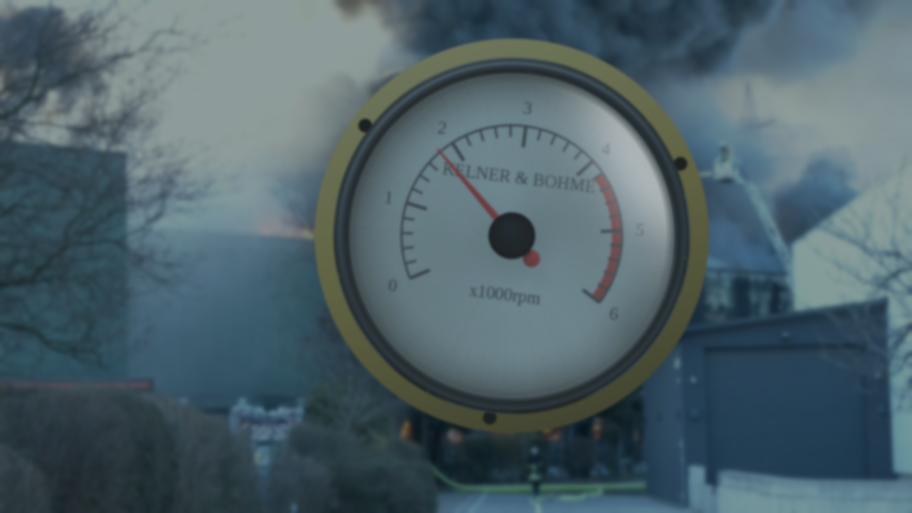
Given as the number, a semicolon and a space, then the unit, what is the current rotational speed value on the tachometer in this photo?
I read 1800; rpm
